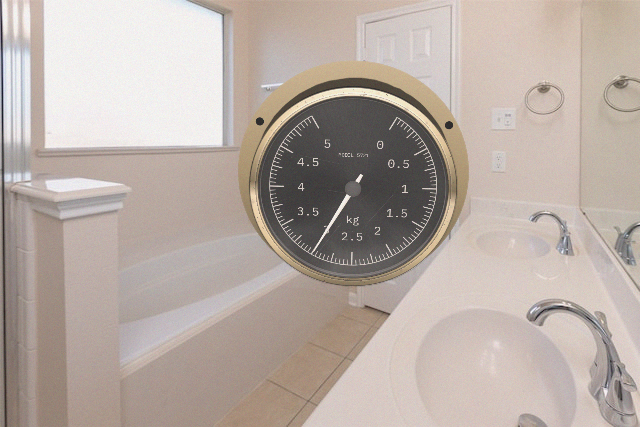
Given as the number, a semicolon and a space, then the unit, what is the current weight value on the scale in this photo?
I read 3; kg
